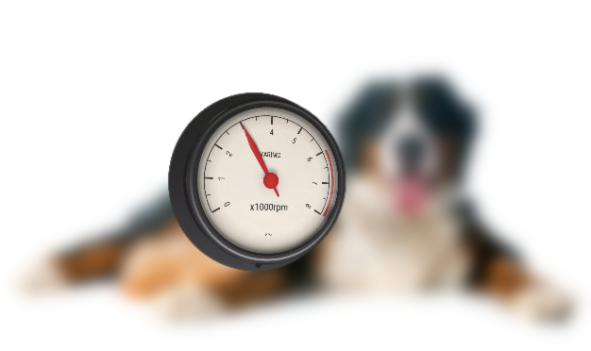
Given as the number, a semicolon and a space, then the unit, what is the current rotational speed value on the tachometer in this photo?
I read 3000; rpm
